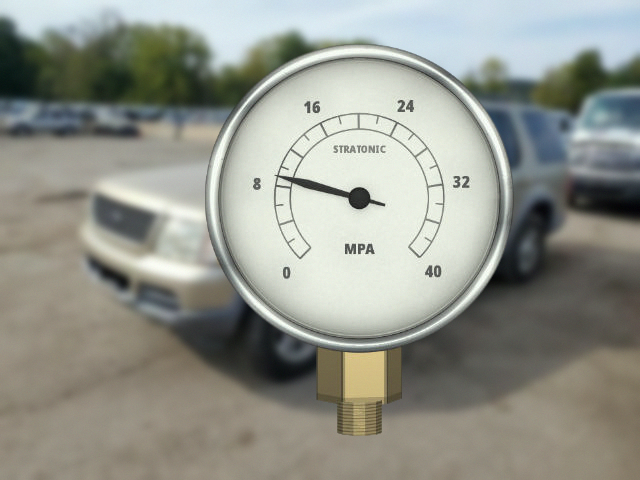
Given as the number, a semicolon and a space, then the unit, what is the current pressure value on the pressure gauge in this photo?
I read 9; MPa
